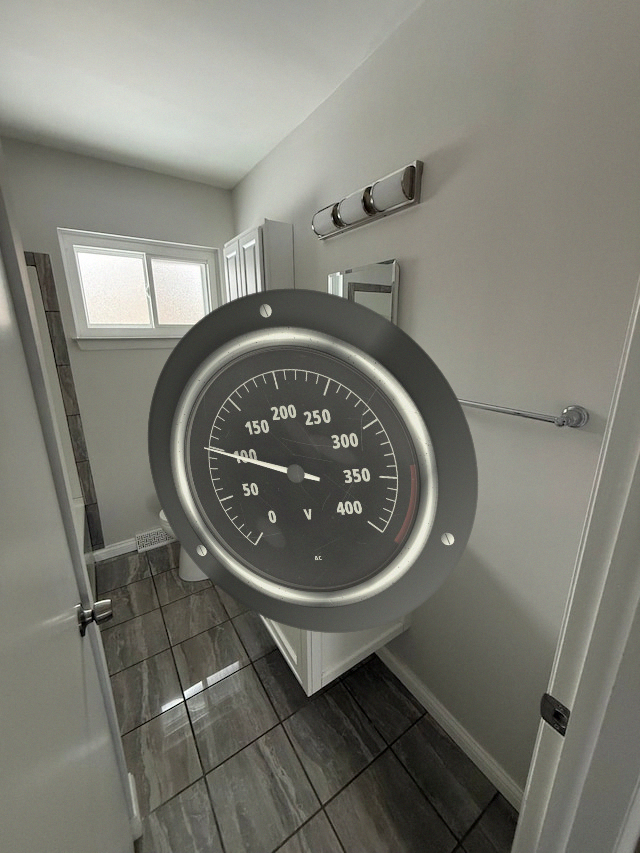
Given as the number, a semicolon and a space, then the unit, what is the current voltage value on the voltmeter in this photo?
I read 100; V
